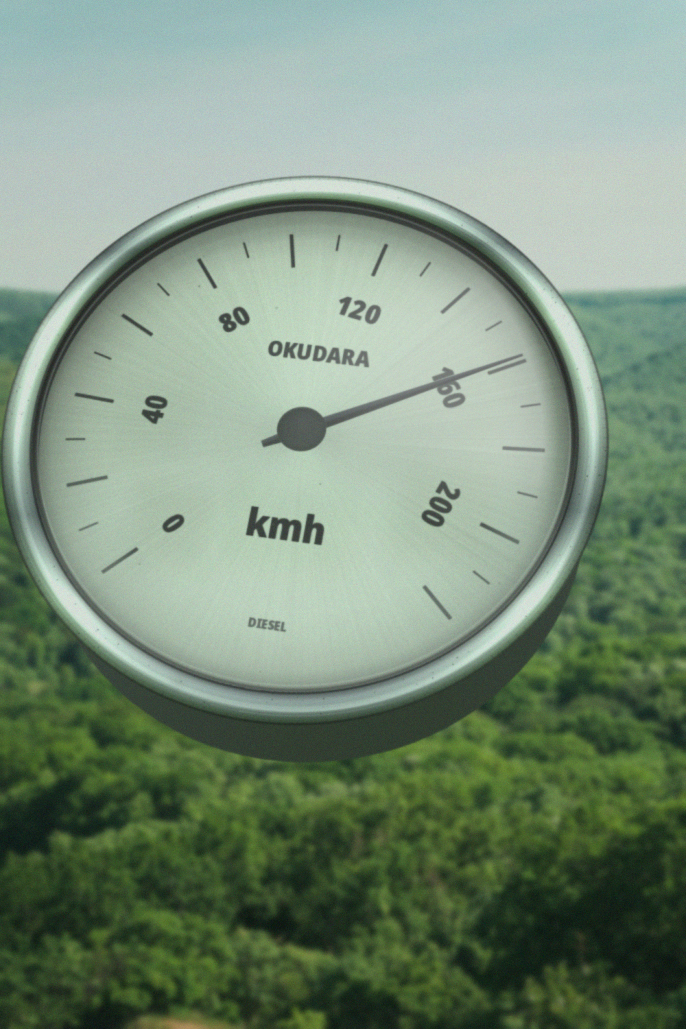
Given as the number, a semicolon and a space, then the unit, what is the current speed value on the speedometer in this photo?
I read 160; km/h
